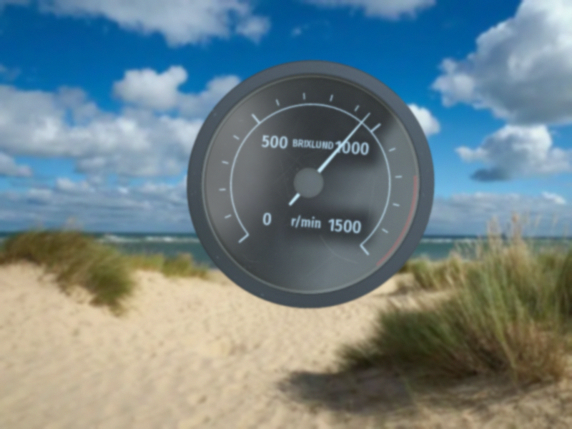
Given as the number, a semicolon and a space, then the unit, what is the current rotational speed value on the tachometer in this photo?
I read 950; rpm
